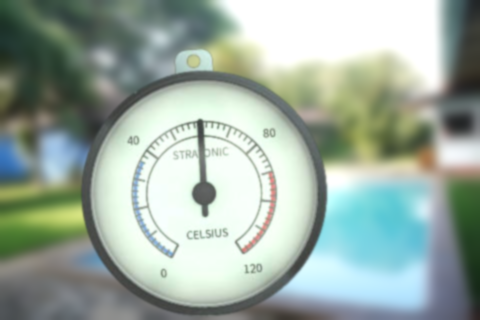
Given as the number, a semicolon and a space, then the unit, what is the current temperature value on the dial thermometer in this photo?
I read 60; °C
